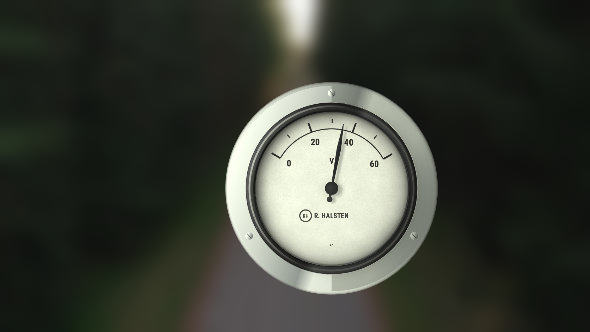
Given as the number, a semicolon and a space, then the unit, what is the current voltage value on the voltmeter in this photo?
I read 35; V
